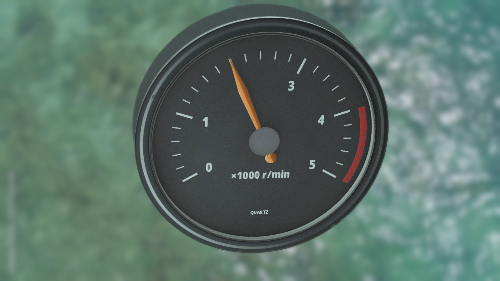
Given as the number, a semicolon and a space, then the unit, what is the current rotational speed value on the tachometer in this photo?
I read 2000; rpm
